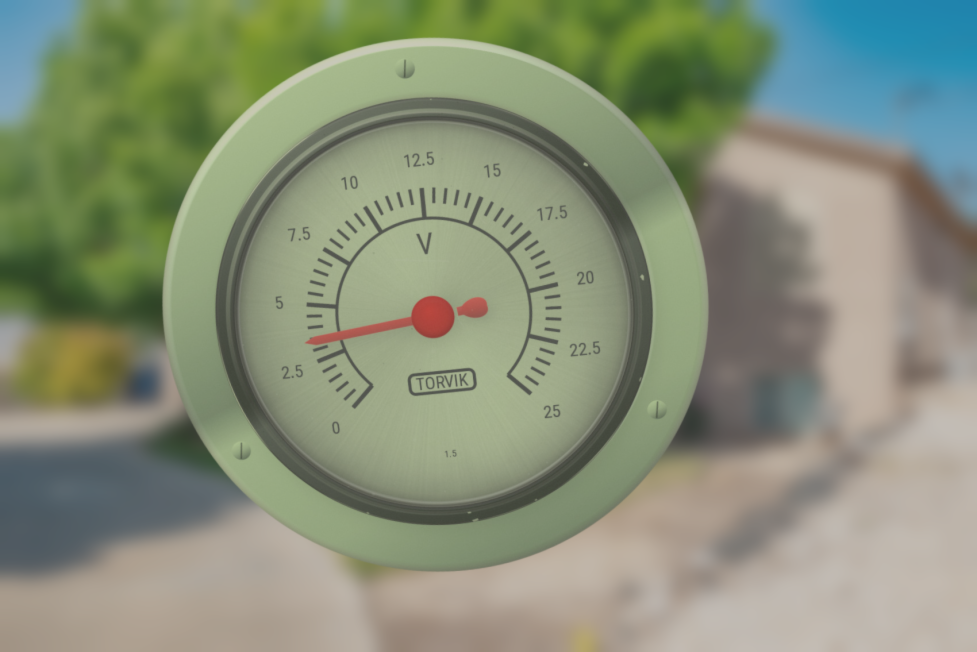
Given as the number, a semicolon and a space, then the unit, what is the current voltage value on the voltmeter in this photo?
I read 3.5; V
